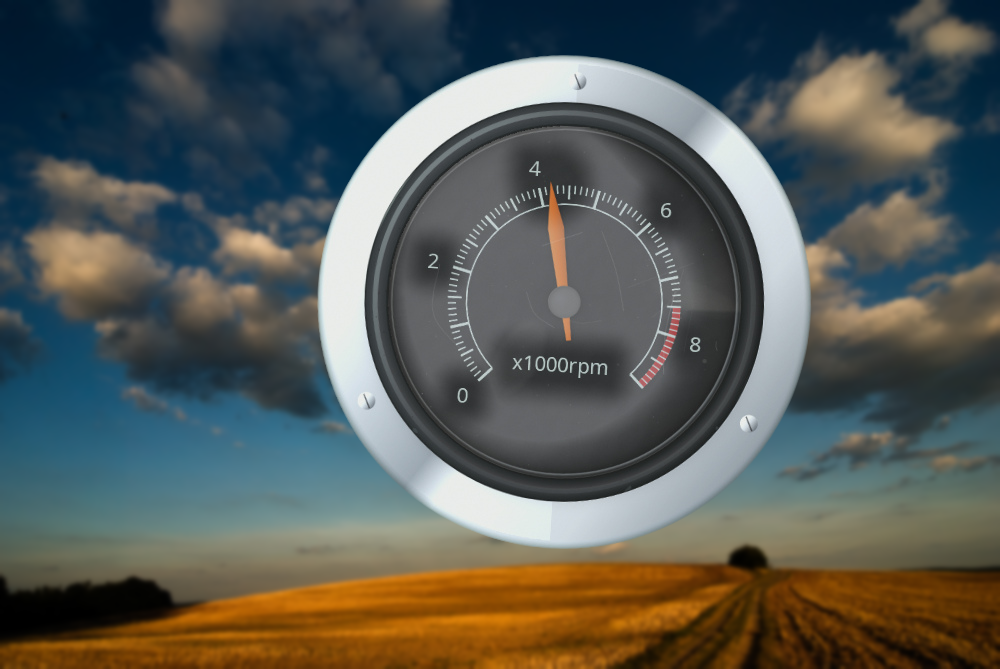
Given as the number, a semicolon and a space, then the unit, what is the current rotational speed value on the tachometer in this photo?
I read 4200; rpm
